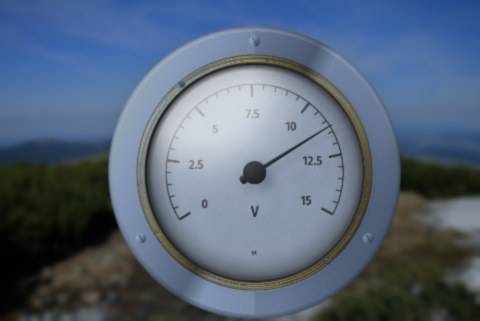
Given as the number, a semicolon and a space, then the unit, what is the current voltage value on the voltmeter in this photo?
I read 11.25; V
